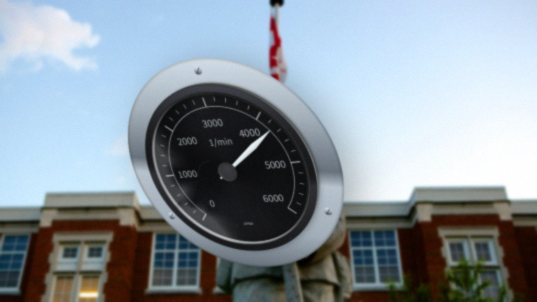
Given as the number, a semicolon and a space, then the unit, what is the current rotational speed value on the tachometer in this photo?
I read 4300; rpm
